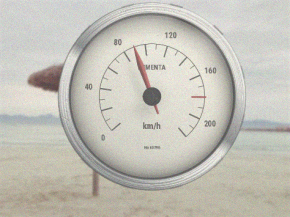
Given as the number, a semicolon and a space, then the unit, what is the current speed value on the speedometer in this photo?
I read 90; km/h
